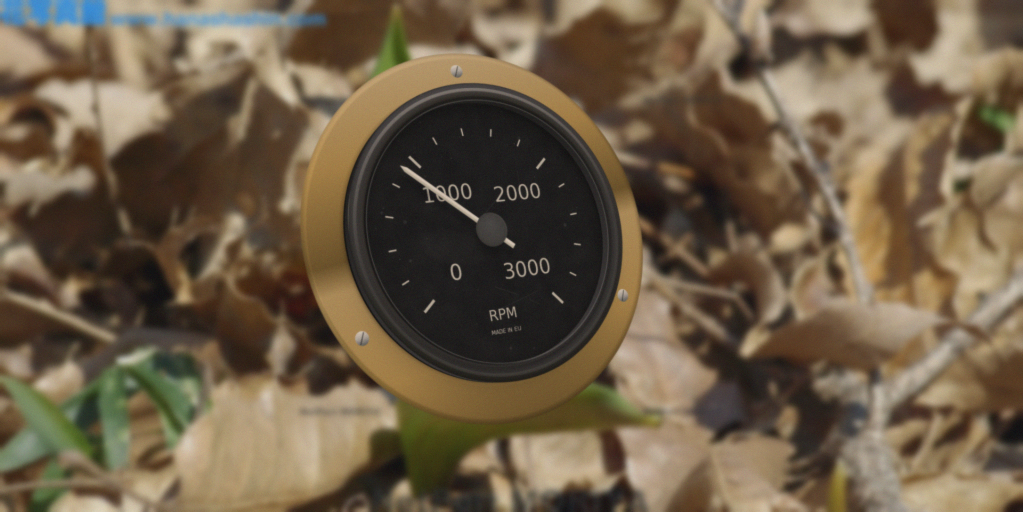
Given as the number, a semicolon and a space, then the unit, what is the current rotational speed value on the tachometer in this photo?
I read 900; rpm
